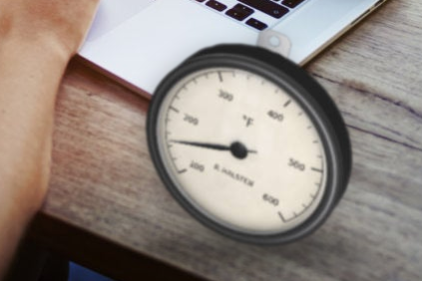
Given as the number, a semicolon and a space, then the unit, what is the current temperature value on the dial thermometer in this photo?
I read 150; °F
